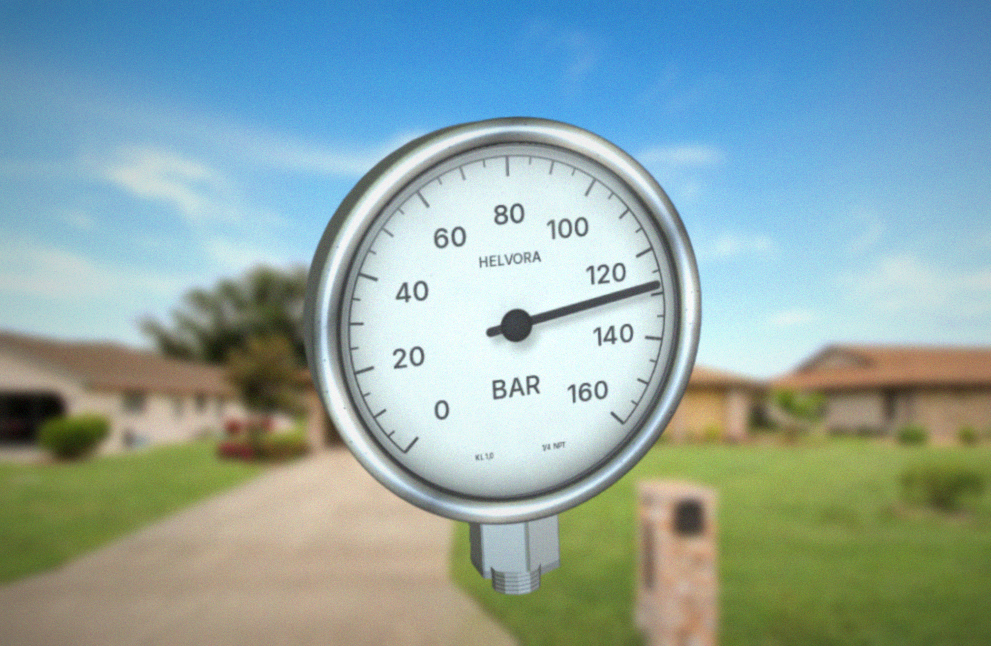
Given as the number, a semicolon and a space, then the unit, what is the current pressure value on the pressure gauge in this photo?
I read 127.5; bar
